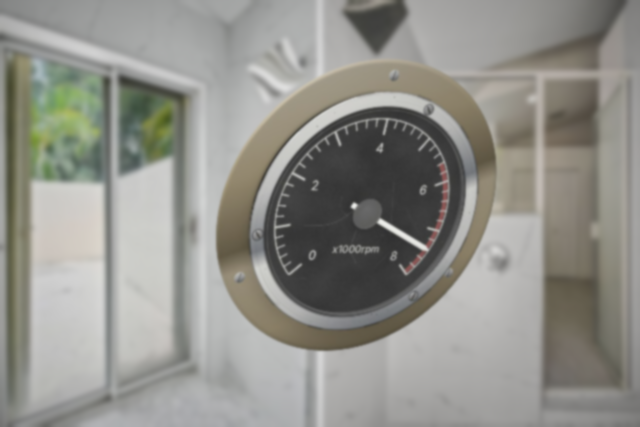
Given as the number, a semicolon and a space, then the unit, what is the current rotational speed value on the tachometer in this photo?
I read 7400; rpm
